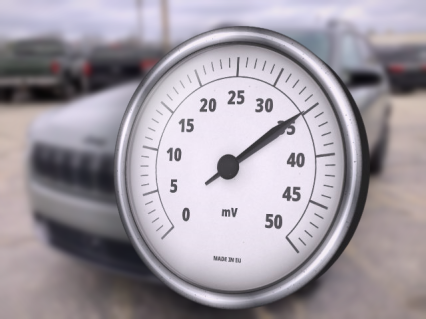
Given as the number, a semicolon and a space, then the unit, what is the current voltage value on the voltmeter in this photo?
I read 35; mV
